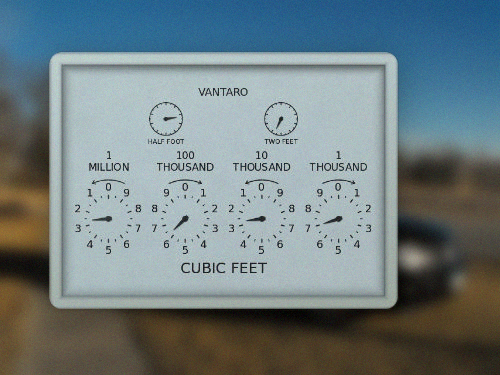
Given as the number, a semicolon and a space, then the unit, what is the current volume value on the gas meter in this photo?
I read 262700; ft³
